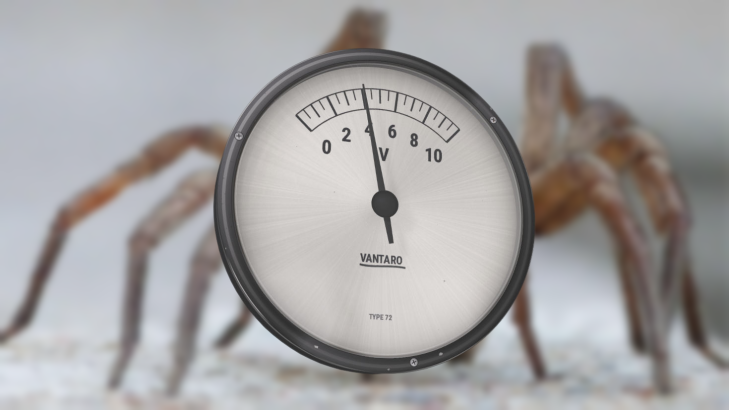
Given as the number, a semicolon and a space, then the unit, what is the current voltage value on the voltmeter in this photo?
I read 4; V
